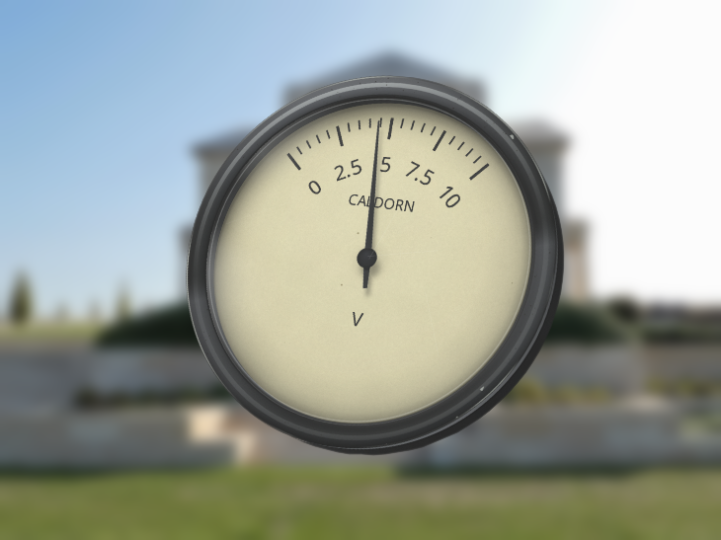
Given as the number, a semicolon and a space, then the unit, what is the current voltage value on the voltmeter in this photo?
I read 4.5; V
